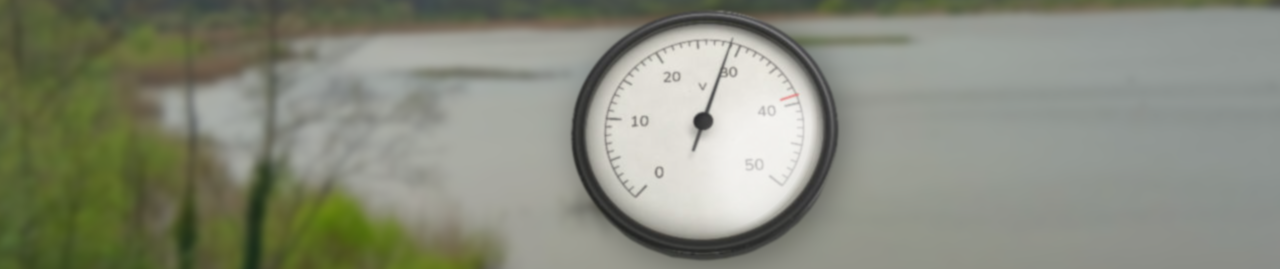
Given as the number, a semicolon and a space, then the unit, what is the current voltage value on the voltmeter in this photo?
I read 29; V
